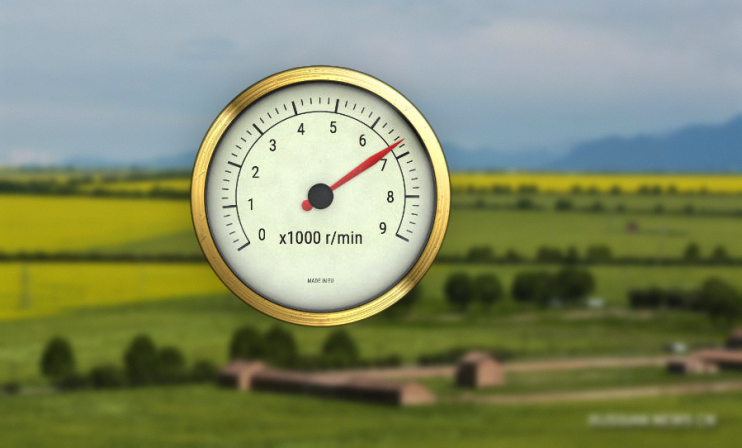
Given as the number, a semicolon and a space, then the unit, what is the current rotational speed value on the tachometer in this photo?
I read 6700; rpm
